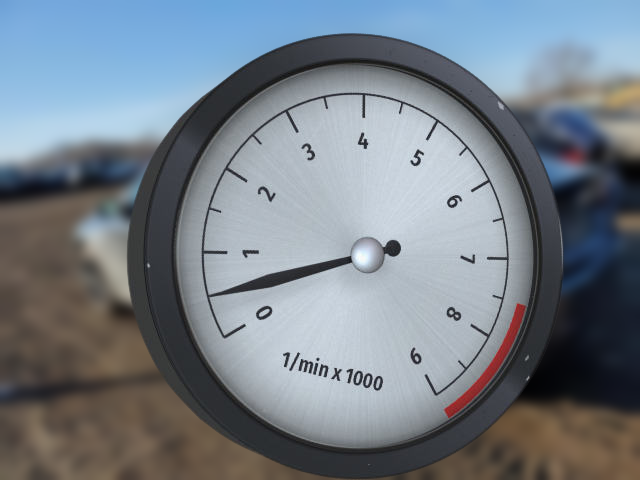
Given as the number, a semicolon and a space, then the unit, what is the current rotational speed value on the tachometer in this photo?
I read 500; rpm
